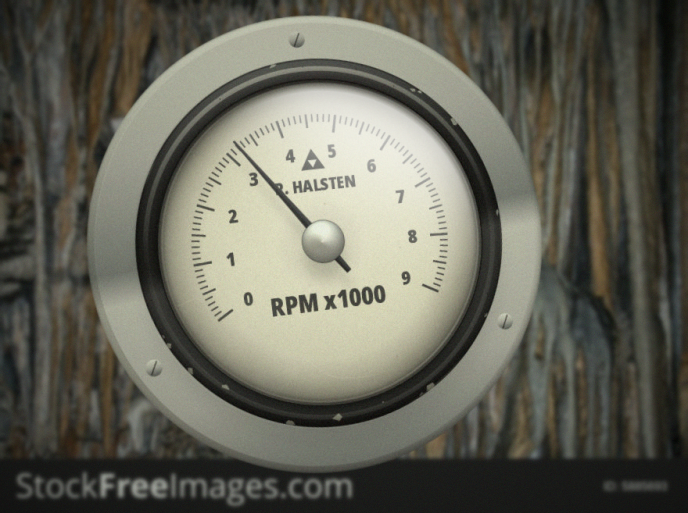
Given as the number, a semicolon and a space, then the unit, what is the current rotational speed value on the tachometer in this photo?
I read 3200; rpm
